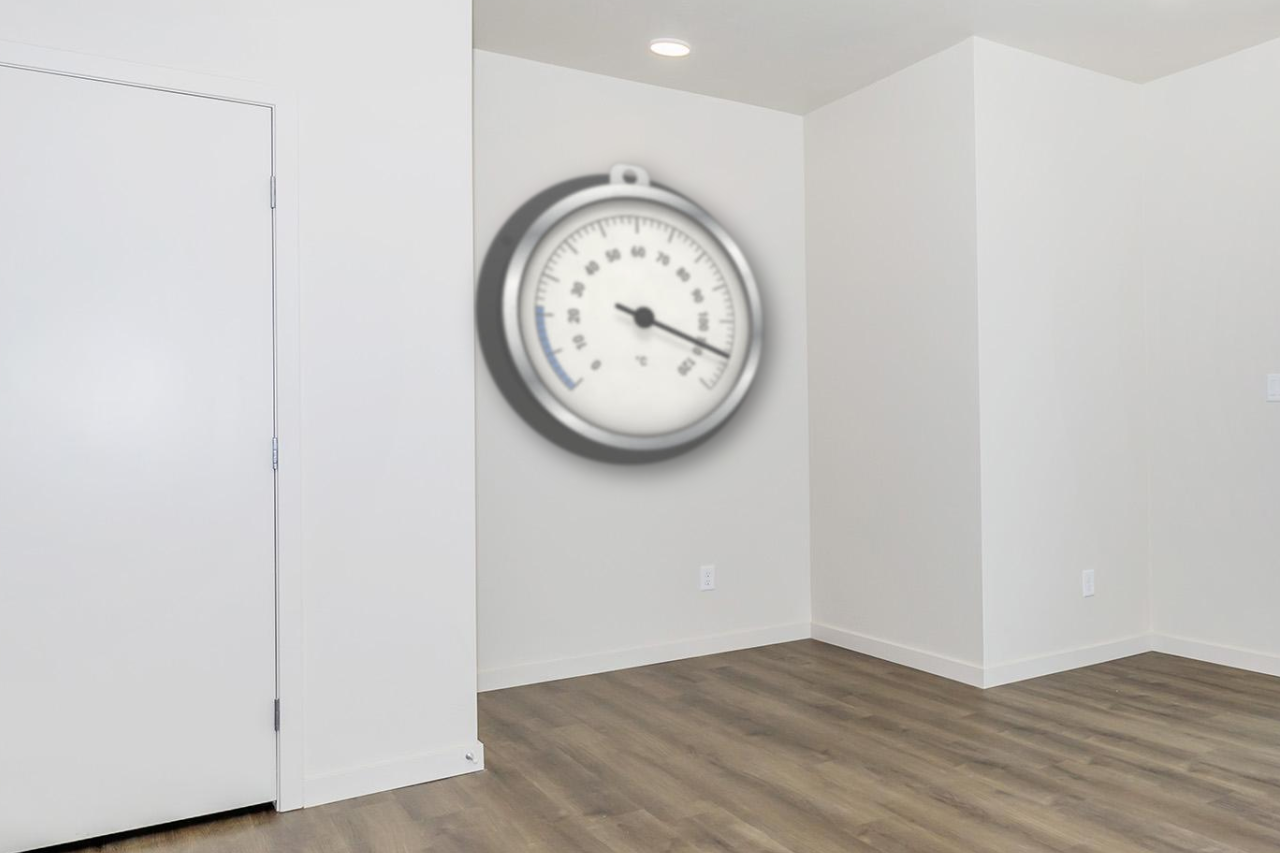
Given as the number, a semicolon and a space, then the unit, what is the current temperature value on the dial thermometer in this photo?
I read 110; °C
